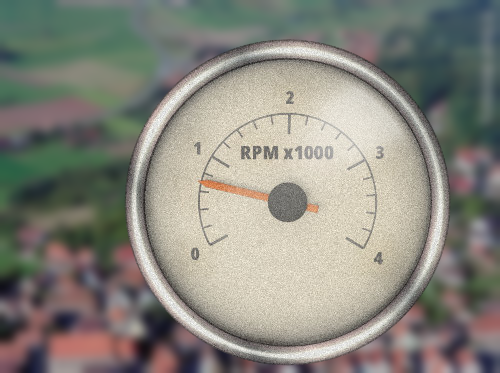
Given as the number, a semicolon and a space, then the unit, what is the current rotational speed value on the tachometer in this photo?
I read 700; rpm
